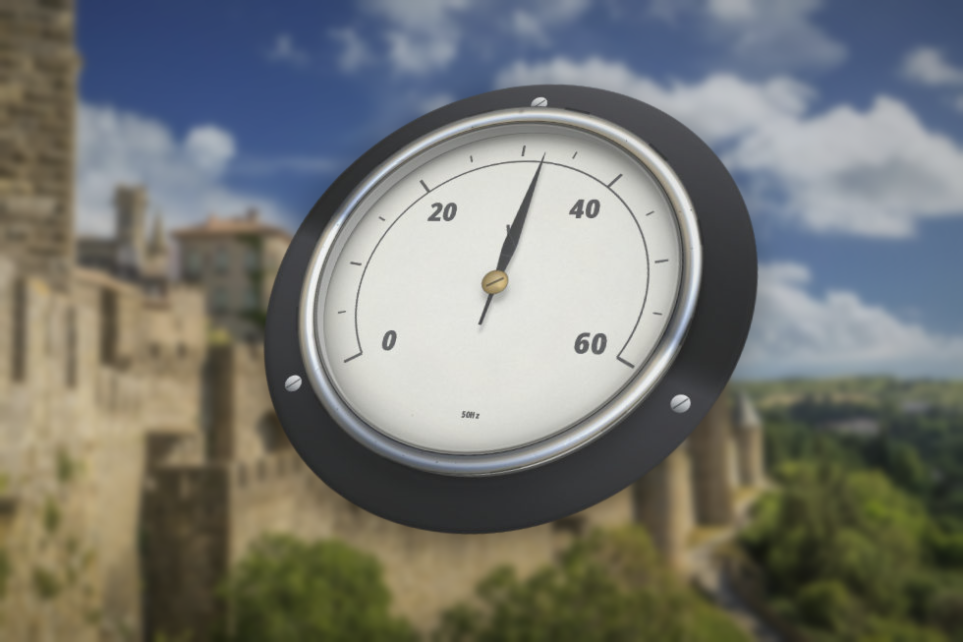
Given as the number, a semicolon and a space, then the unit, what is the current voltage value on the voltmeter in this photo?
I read 32.5; V
